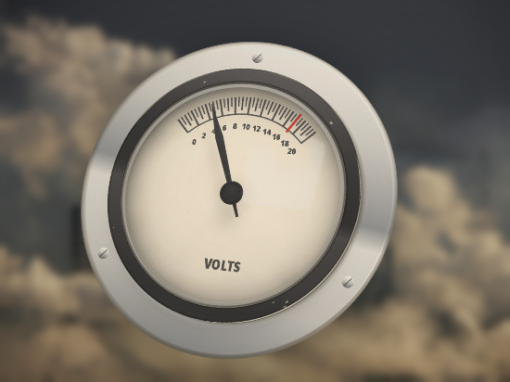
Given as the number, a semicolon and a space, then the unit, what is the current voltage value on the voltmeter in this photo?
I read 5; V
